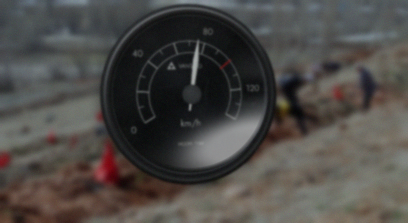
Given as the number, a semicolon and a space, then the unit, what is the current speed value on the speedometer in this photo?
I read 75; km/h
